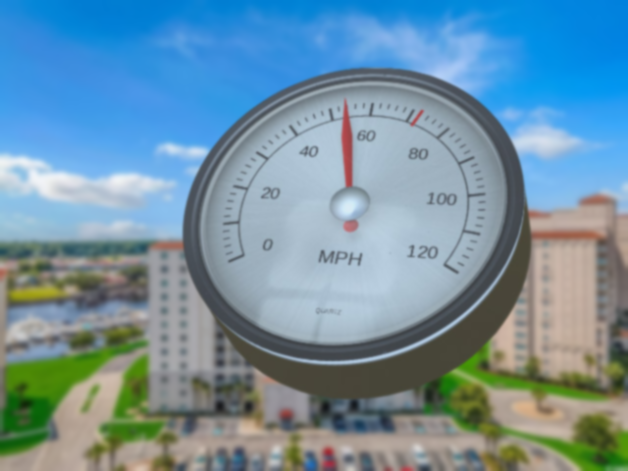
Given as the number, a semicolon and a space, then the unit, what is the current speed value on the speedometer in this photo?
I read 54; mph
